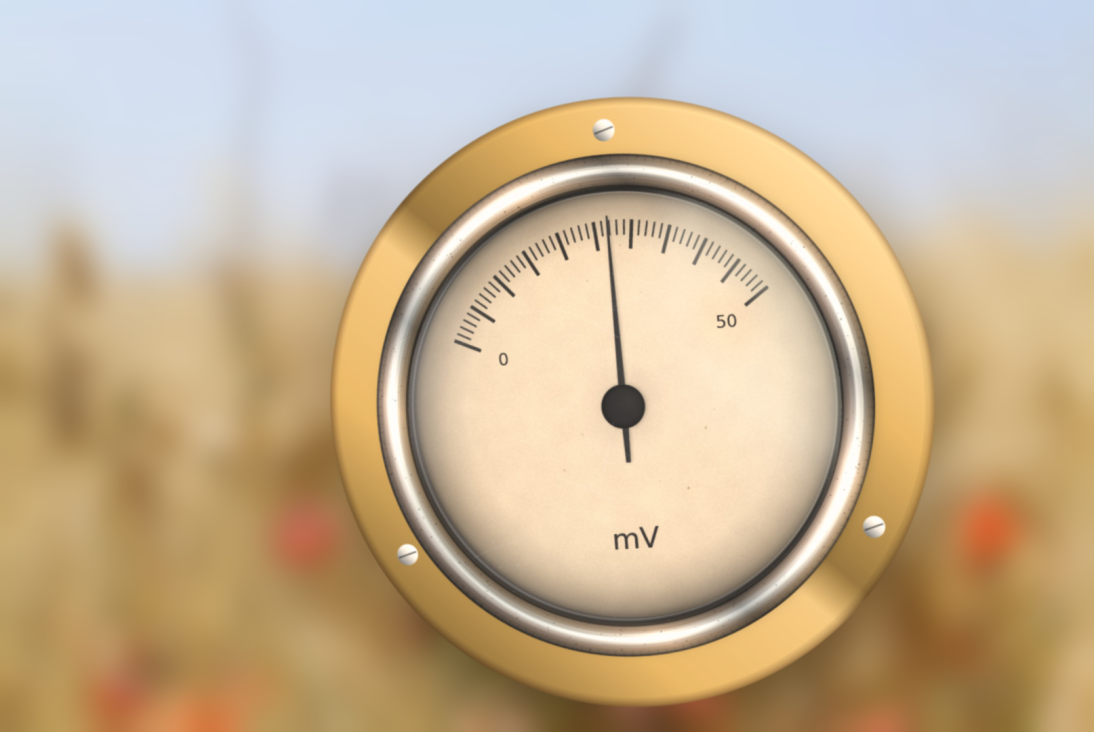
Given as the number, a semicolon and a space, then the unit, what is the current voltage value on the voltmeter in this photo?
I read 27; mV
